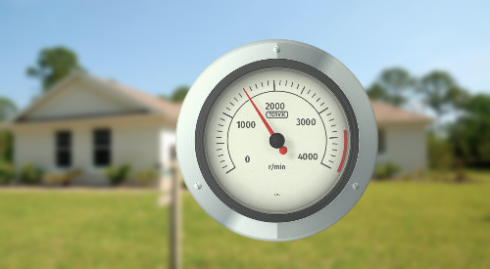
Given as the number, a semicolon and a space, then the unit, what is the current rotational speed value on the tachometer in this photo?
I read 1500; rpm
